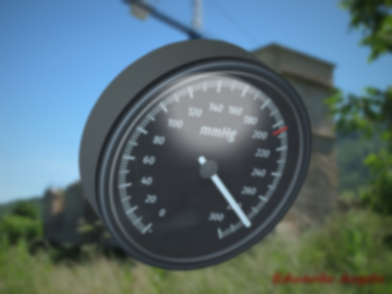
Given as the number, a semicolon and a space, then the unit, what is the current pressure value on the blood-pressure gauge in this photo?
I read 280; mmHg
